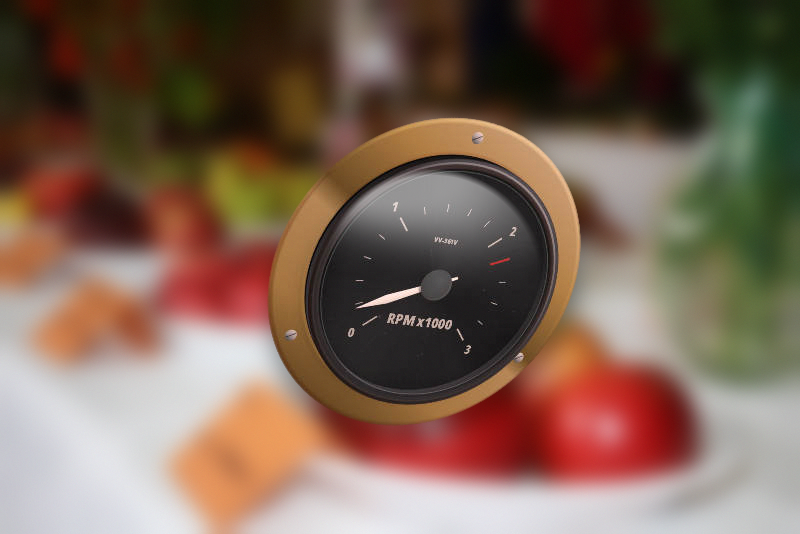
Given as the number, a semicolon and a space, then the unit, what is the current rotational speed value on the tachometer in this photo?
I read 200; rpm
